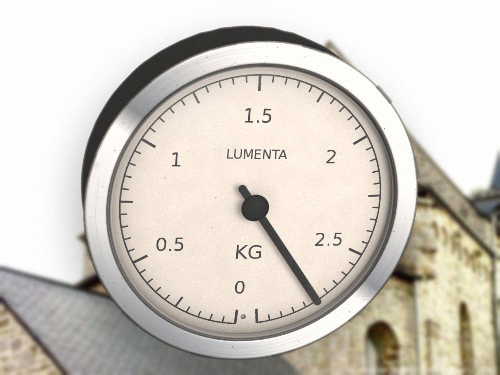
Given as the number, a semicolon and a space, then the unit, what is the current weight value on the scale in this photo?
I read 2.75; kg
